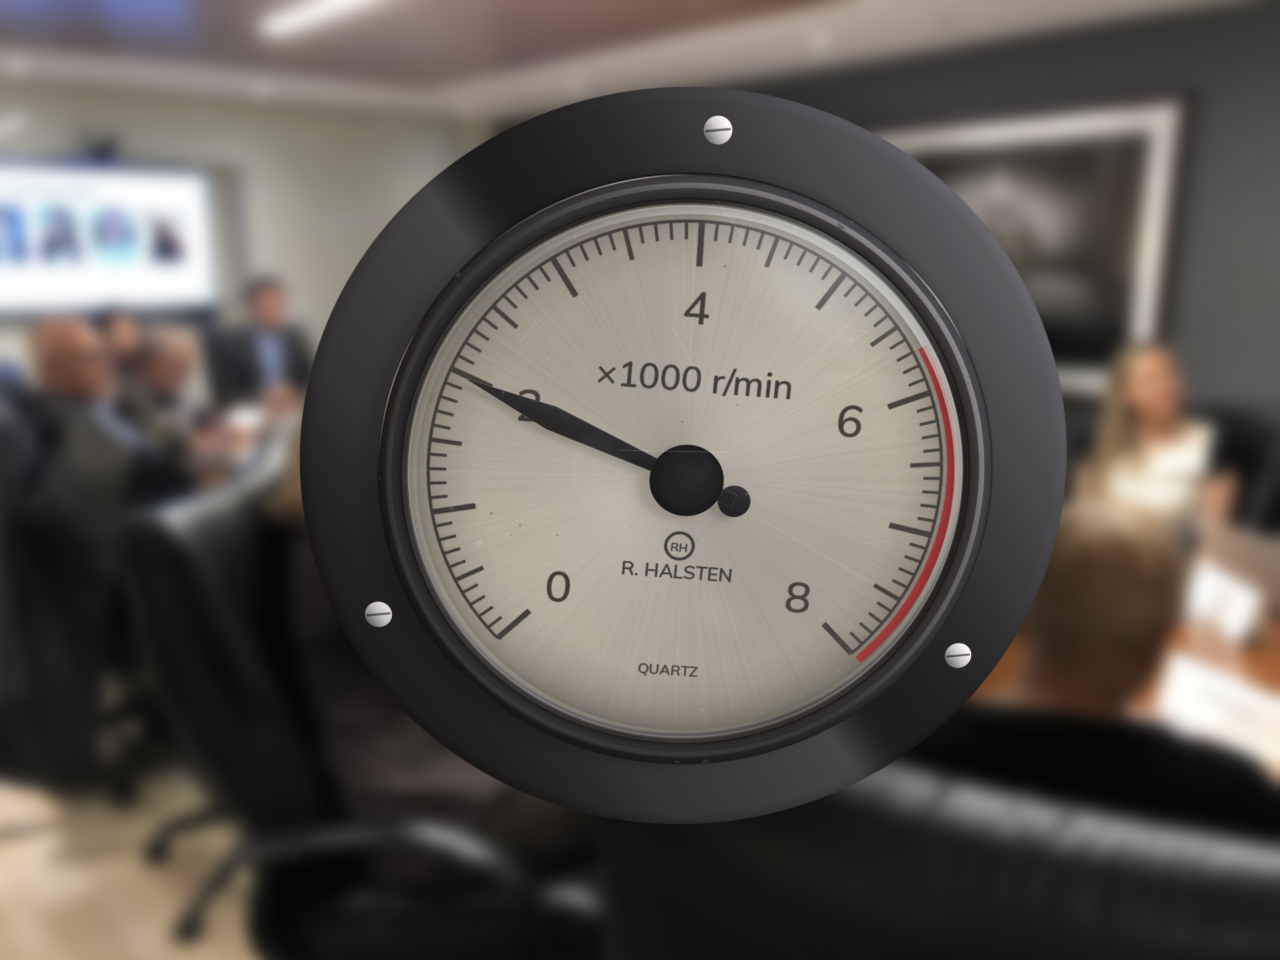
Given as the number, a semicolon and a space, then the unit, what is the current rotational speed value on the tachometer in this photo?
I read 2000; rpm
